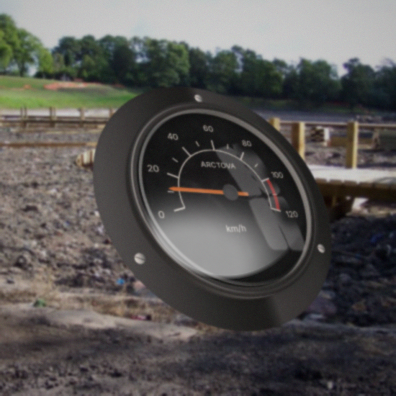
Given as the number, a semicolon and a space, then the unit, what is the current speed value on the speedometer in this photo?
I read 10; km/h
